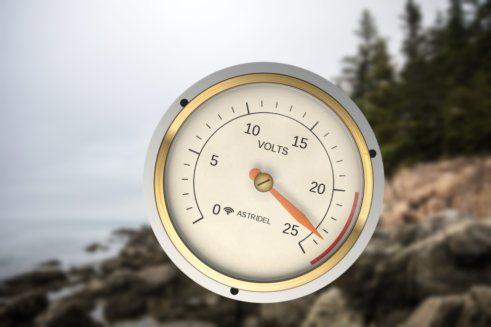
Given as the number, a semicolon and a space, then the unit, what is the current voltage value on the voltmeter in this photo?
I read 23.5; V
